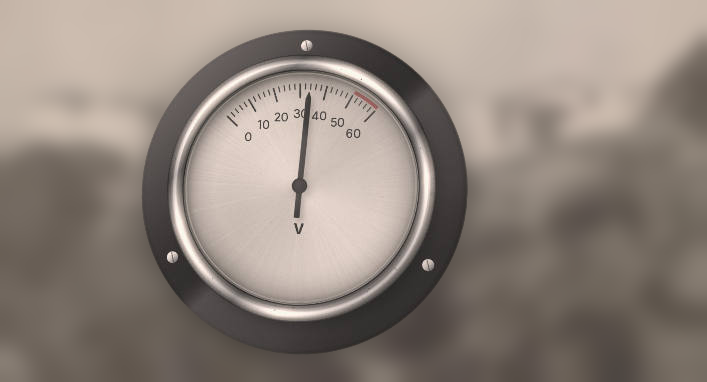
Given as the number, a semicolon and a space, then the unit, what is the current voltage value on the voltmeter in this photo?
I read 34; V
